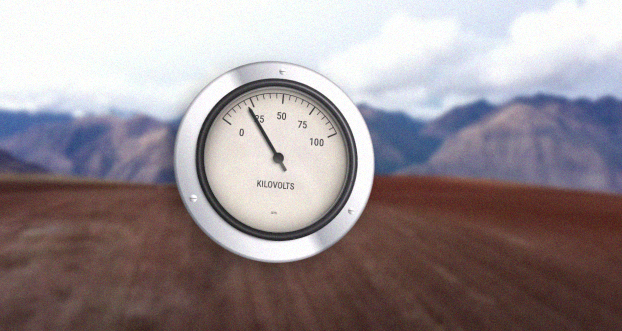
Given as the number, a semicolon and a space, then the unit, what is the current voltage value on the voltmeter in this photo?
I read 20; kV
